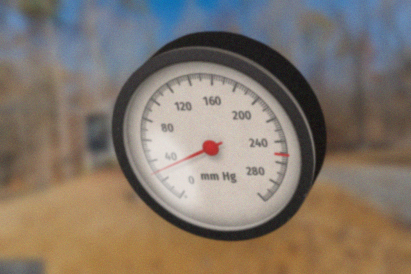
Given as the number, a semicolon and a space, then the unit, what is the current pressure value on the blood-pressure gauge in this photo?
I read 30; mmHg
